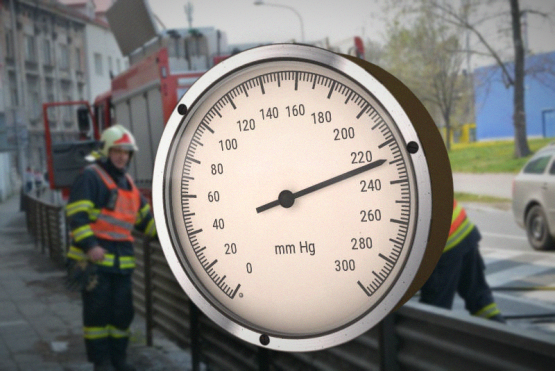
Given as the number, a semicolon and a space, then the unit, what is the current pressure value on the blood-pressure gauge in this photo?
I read 228; mmHg
